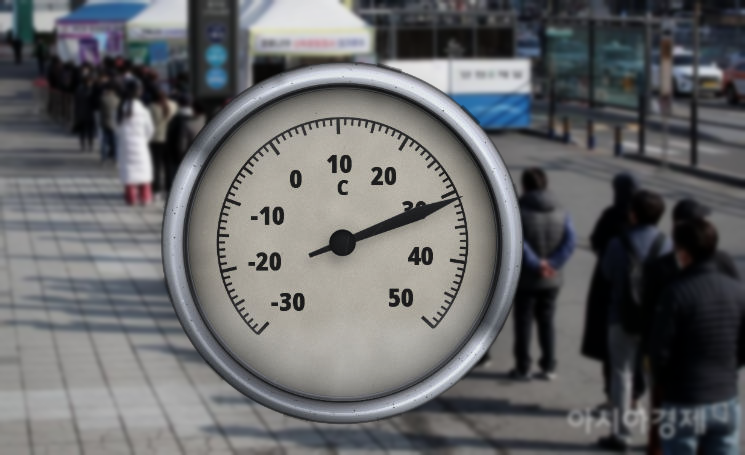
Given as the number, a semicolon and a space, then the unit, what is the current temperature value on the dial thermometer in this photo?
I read 31; °C
